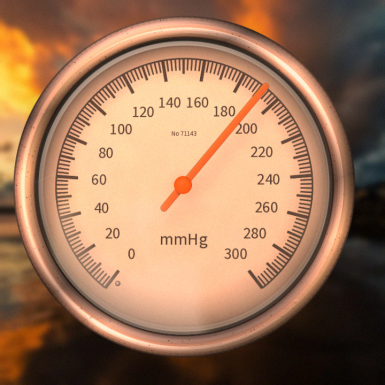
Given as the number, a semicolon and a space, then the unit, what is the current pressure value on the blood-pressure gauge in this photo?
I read 192; mmHg
